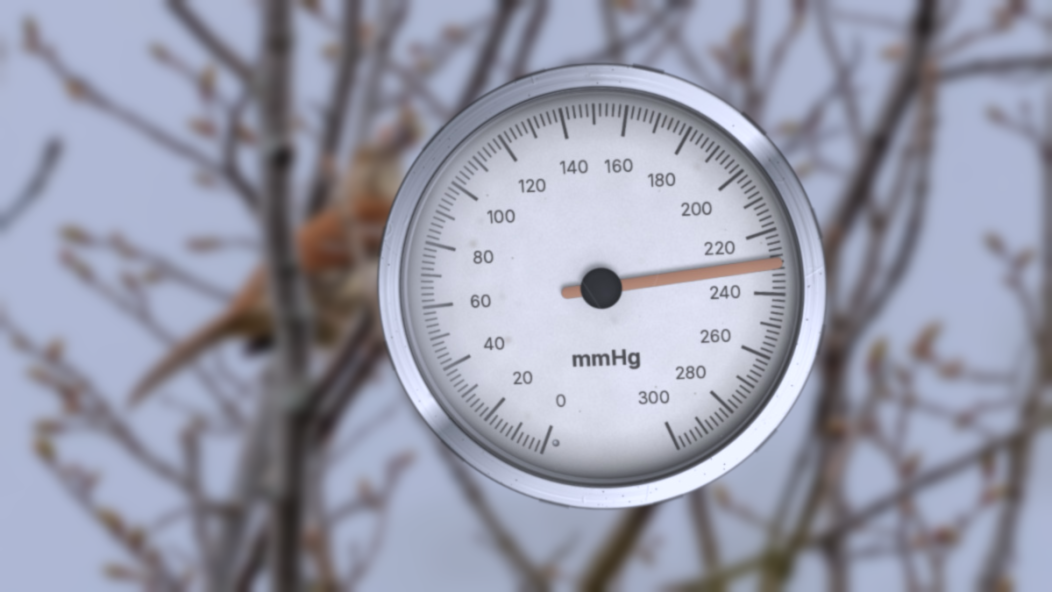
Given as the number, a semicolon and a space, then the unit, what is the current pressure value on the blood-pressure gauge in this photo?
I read 230; mmHg
